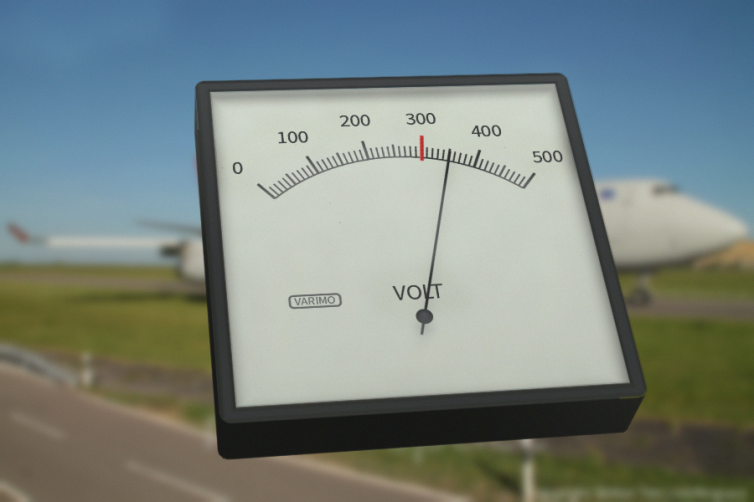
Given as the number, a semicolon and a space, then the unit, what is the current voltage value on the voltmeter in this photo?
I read 350; V
